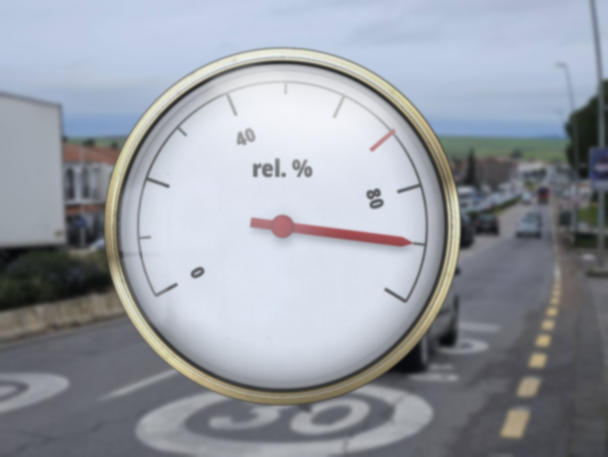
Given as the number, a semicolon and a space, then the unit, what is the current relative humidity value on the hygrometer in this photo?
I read 90; %
